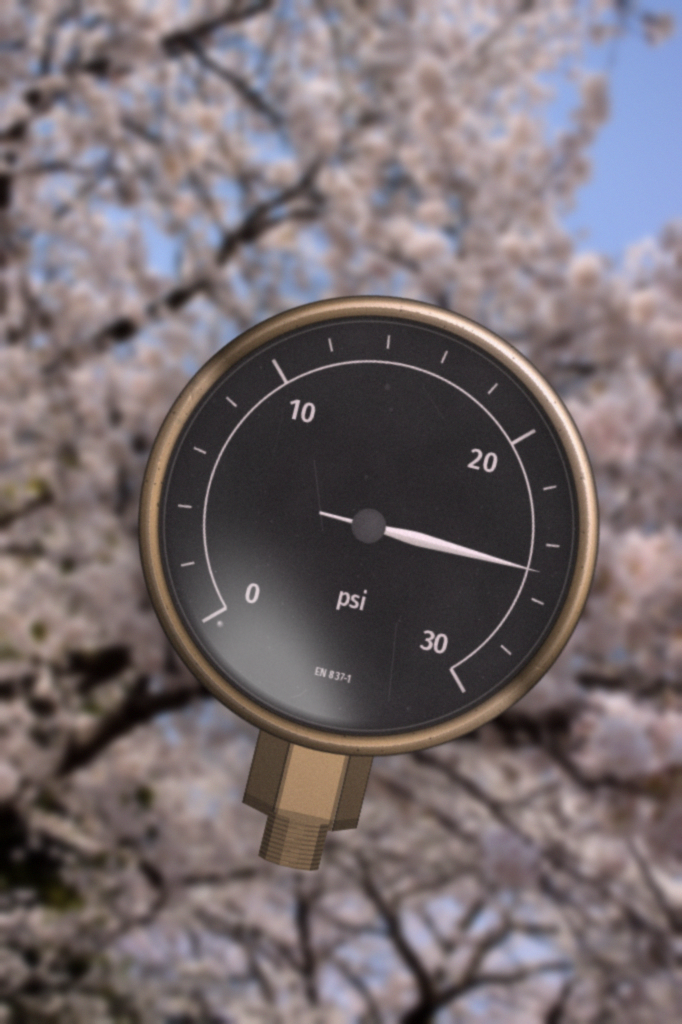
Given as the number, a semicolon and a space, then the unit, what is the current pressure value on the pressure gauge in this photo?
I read 25; psi
